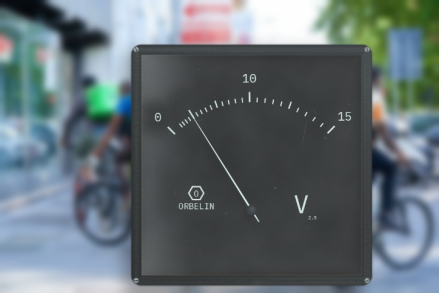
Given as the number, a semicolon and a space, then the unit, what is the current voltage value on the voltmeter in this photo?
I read 5; V
